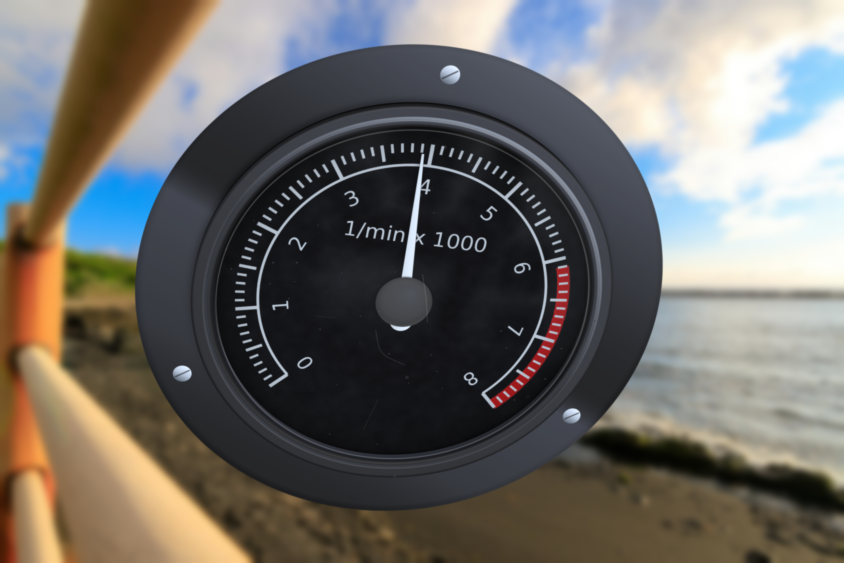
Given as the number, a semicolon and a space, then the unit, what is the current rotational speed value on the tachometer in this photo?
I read 3900; rpm
